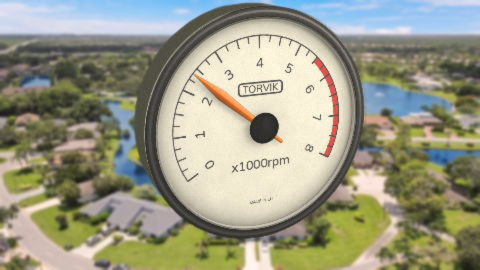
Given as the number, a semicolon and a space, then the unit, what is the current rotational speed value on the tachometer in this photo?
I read 2375; rpm
